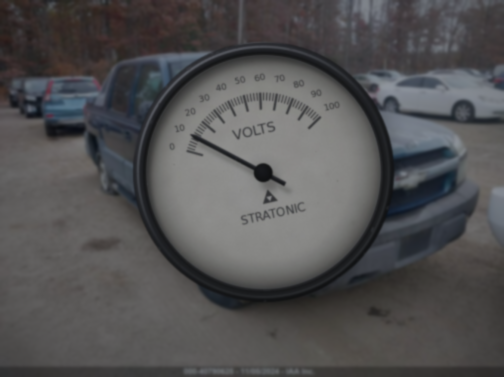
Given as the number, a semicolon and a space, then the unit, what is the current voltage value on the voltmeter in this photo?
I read 10; V
